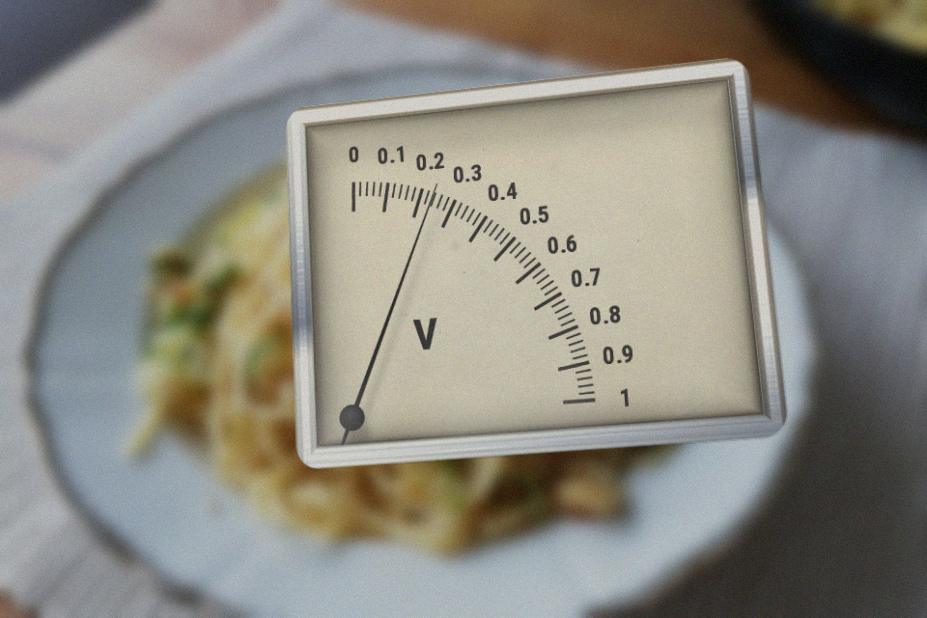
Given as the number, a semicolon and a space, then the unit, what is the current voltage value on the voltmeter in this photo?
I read 0.24; V
